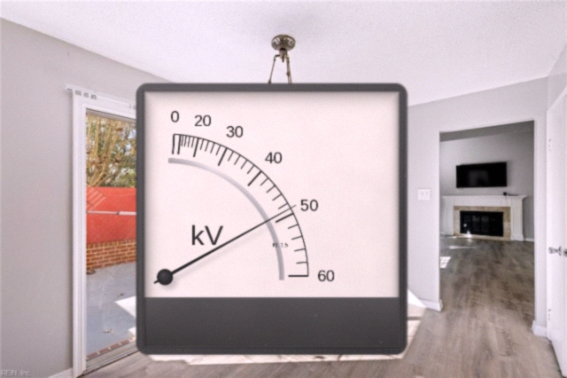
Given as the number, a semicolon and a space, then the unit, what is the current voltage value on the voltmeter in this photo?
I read 49; kV
